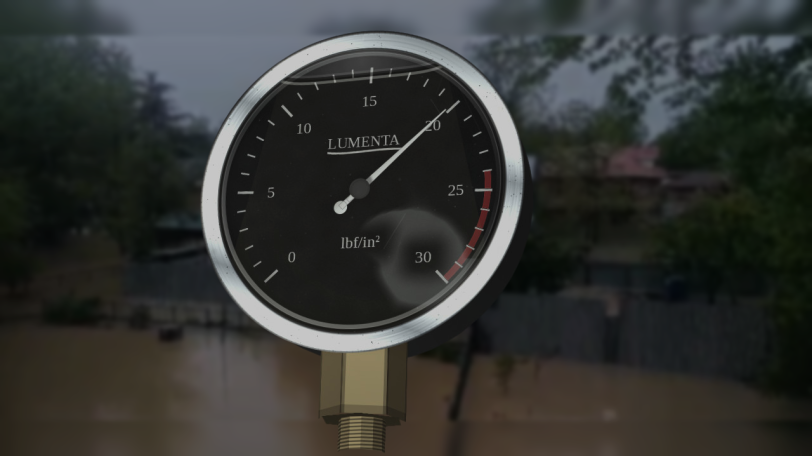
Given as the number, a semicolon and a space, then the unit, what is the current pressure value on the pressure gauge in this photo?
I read 20; psi
